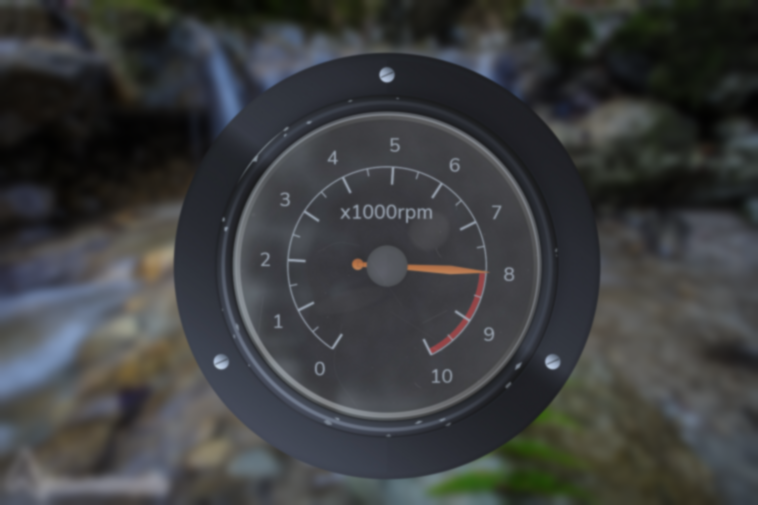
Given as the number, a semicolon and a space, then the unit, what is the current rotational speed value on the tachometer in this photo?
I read 8000; rpm
